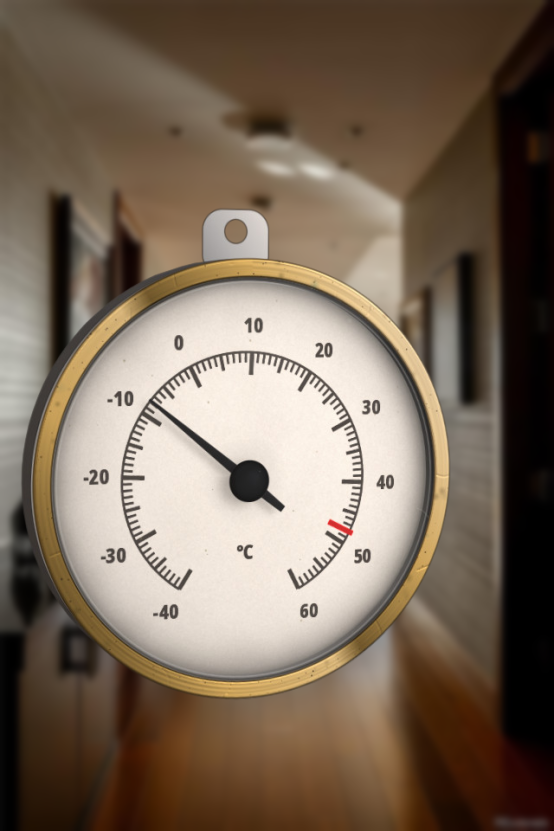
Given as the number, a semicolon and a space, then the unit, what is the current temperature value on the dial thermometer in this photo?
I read -8; °C
